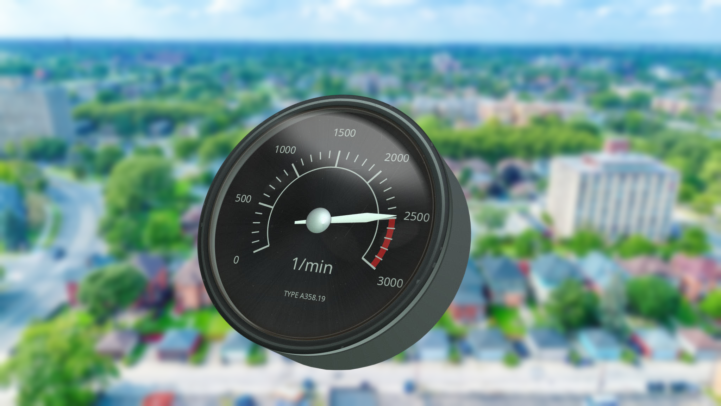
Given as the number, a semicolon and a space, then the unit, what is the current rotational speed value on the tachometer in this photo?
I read 2500; rpm
